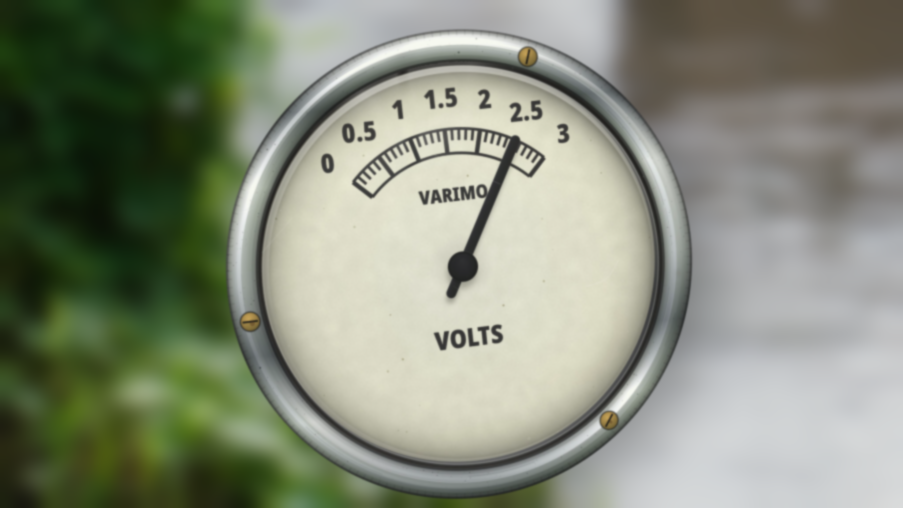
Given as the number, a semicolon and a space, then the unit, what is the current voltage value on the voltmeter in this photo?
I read 2.5; V
